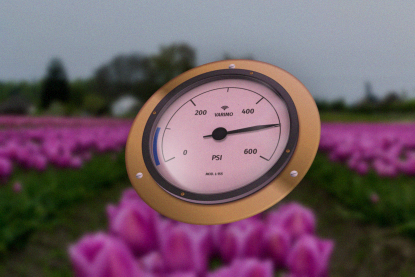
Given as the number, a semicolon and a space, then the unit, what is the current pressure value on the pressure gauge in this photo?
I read 500; psi
